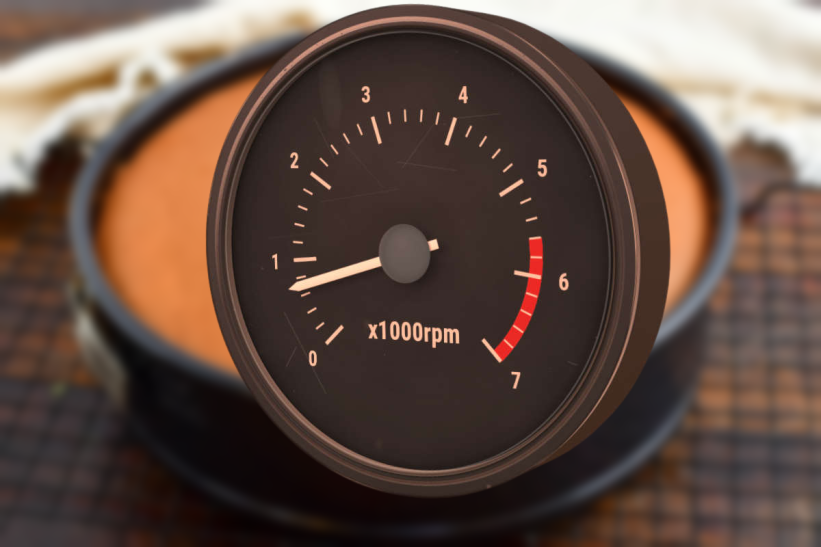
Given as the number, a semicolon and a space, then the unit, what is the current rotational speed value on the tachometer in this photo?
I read 700; rpm
